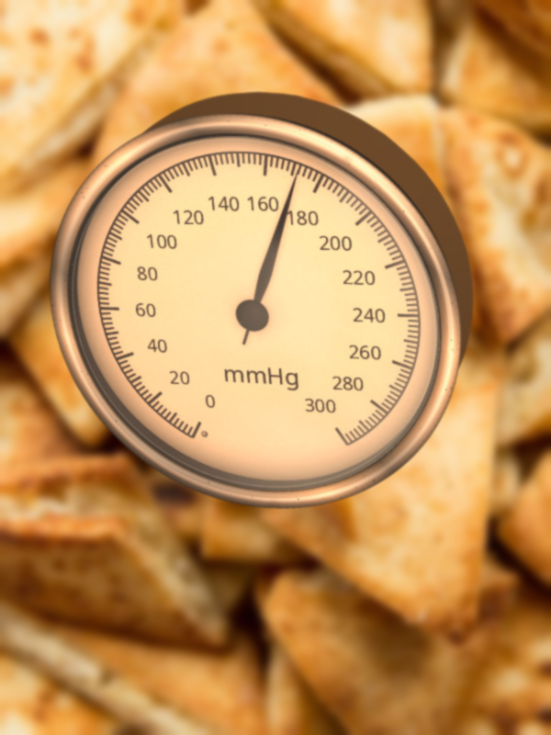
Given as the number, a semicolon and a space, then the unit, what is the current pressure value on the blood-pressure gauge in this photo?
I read 172; mmHg
